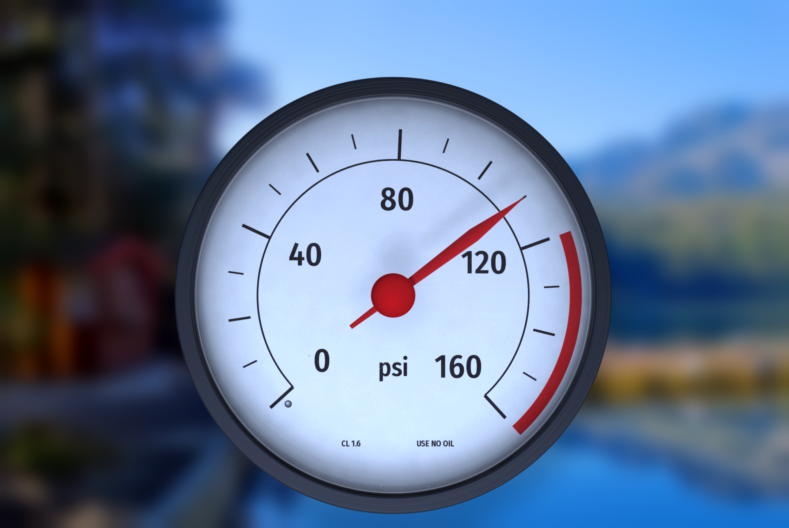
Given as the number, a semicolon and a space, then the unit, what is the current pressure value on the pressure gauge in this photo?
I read 110; psi
